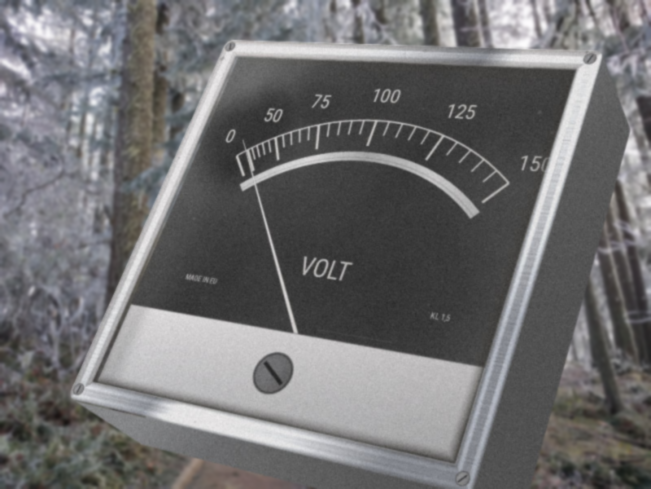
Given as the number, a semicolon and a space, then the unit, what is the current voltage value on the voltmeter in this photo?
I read 25; V
